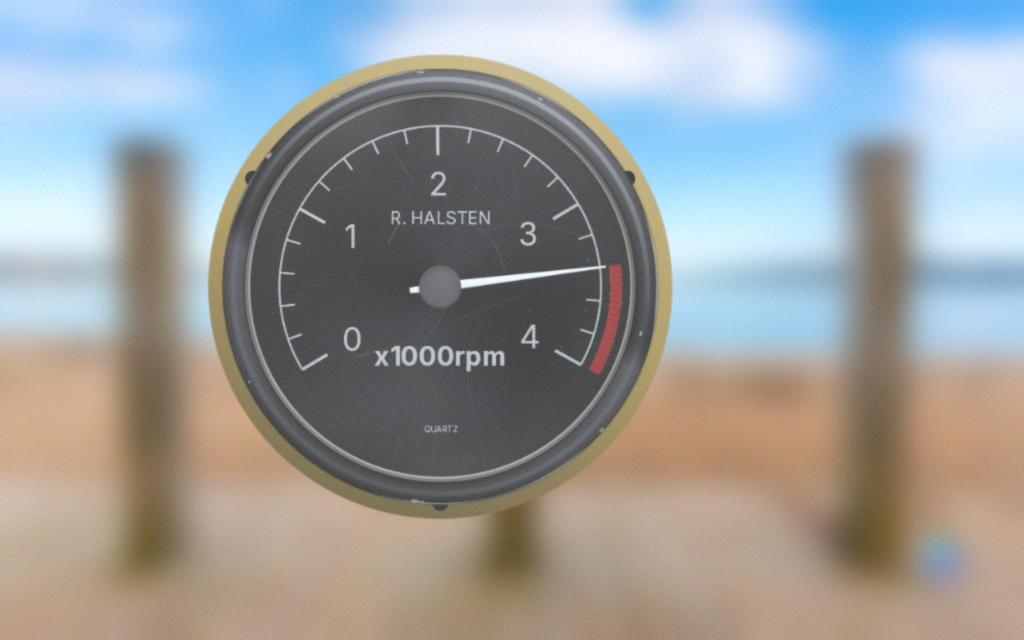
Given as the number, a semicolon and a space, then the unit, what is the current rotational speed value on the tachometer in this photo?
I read 3400; rpm
